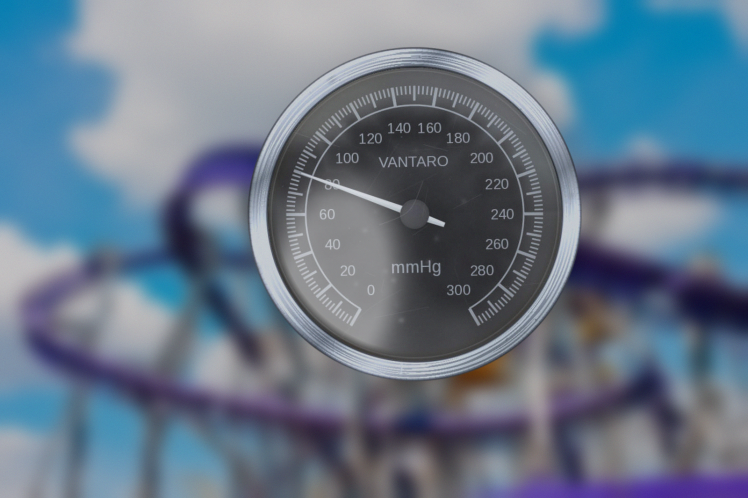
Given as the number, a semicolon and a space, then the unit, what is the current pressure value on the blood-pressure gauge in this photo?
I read 80; mmHg
